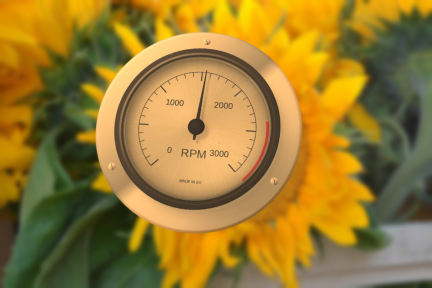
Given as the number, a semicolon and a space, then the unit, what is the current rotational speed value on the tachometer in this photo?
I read 1550; rpm
